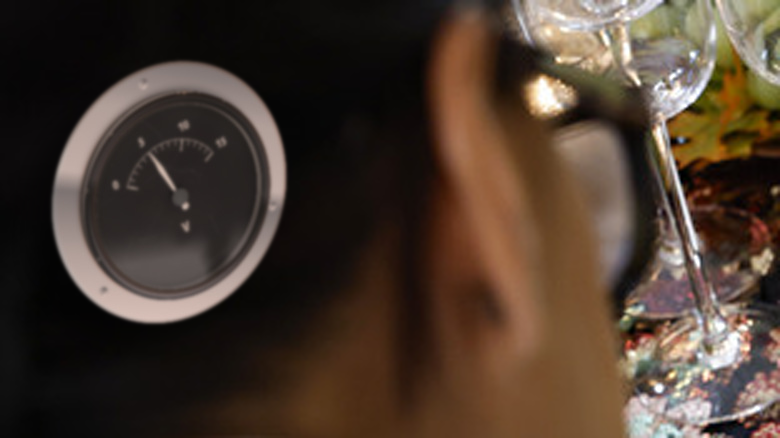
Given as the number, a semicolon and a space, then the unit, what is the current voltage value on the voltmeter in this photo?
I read 5; V
